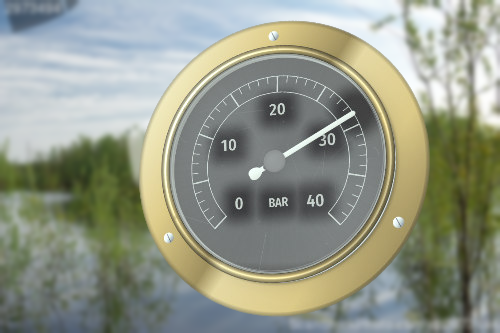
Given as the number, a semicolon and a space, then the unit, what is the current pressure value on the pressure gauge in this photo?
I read 29; bar
